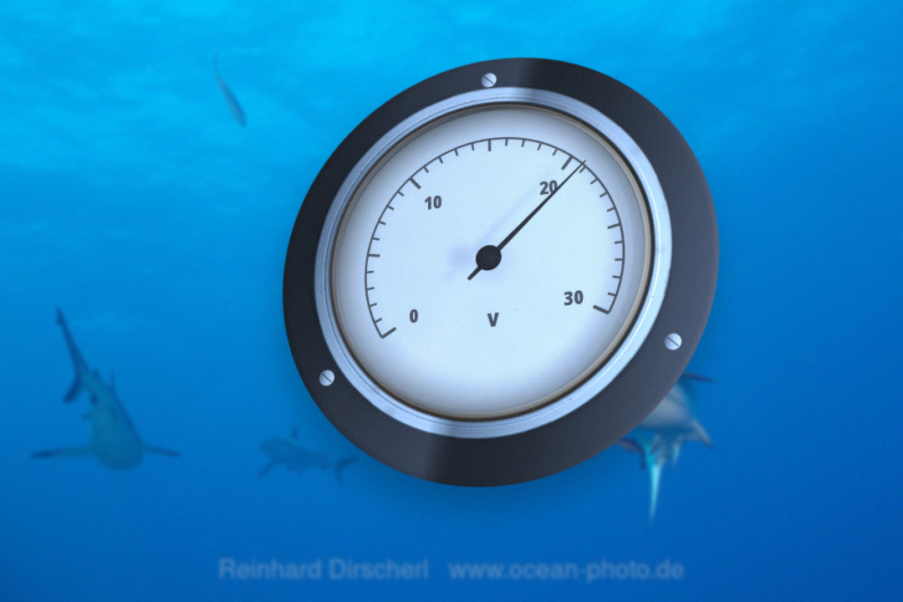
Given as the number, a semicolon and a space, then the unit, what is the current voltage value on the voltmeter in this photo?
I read 21; V
